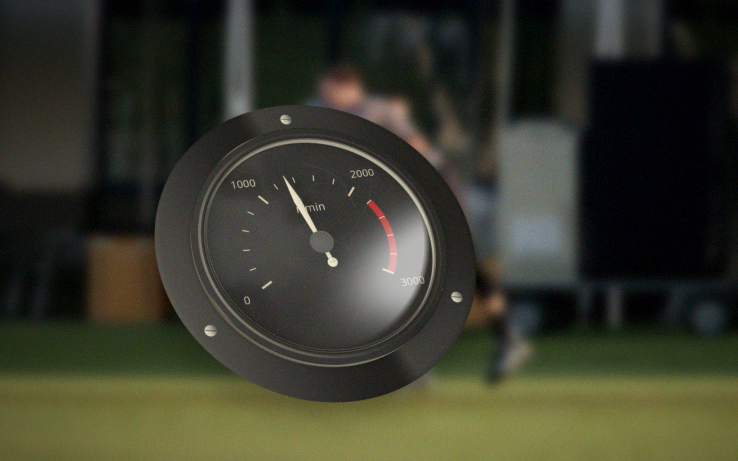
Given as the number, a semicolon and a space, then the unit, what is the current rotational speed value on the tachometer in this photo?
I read 1300; rpm
